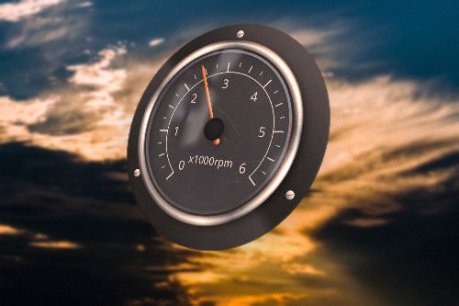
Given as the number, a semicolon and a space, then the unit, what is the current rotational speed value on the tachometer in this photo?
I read 2500; rpm
